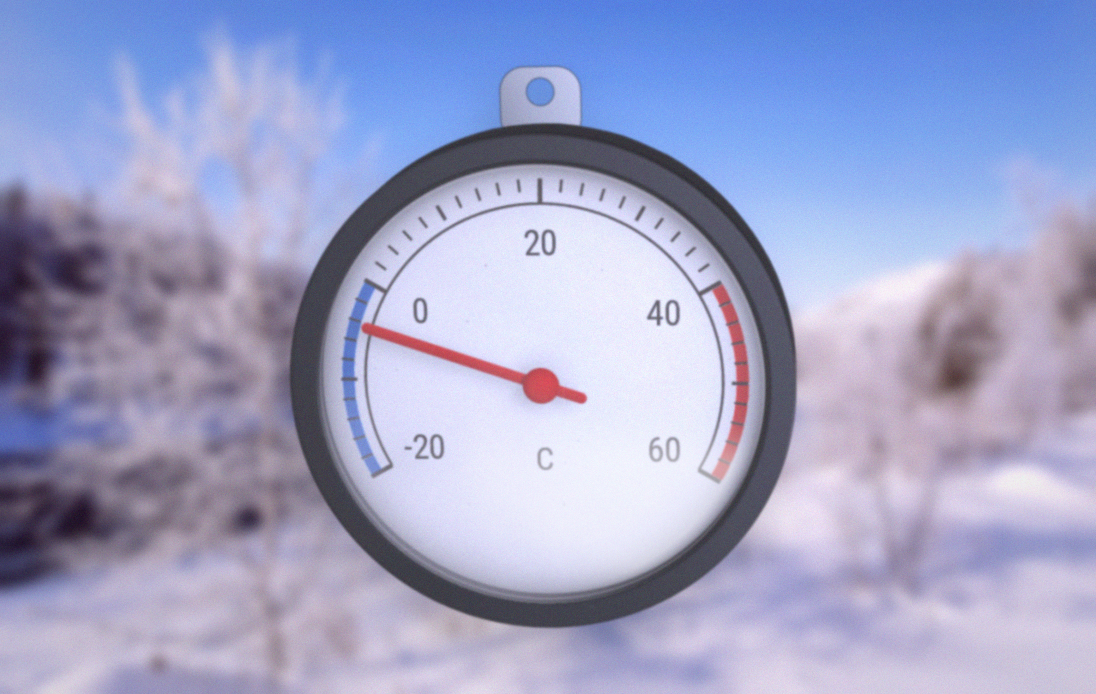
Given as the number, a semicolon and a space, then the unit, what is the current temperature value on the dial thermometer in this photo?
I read -4; °C
